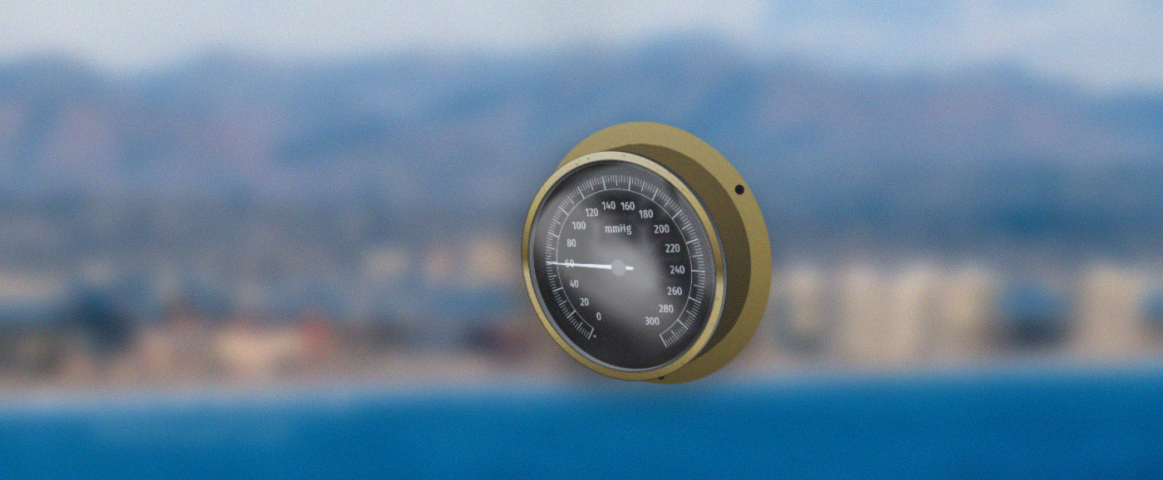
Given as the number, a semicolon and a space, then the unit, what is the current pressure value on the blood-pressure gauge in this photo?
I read 60; mmHg
